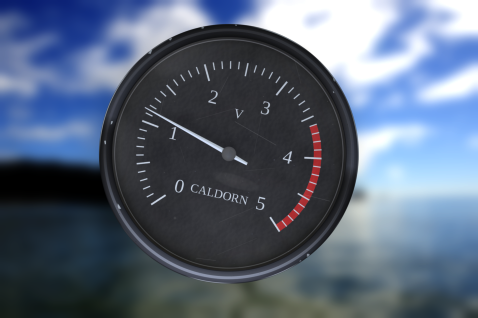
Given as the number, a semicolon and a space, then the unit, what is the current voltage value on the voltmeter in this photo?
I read 1.15; V
